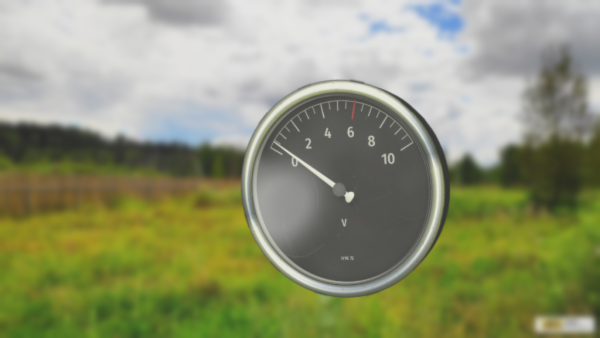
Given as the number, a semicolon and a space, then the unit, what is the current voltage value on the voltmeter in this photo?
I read 0.5; V
